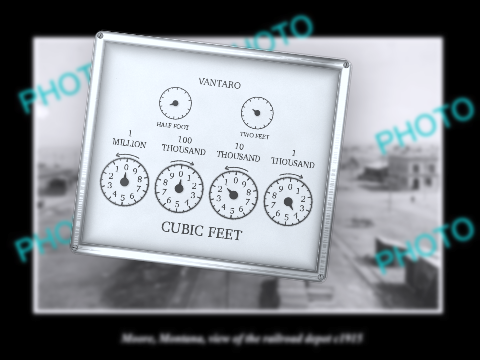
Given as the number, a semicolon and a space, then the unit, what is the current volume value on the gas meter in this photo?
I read 1400; ft³
